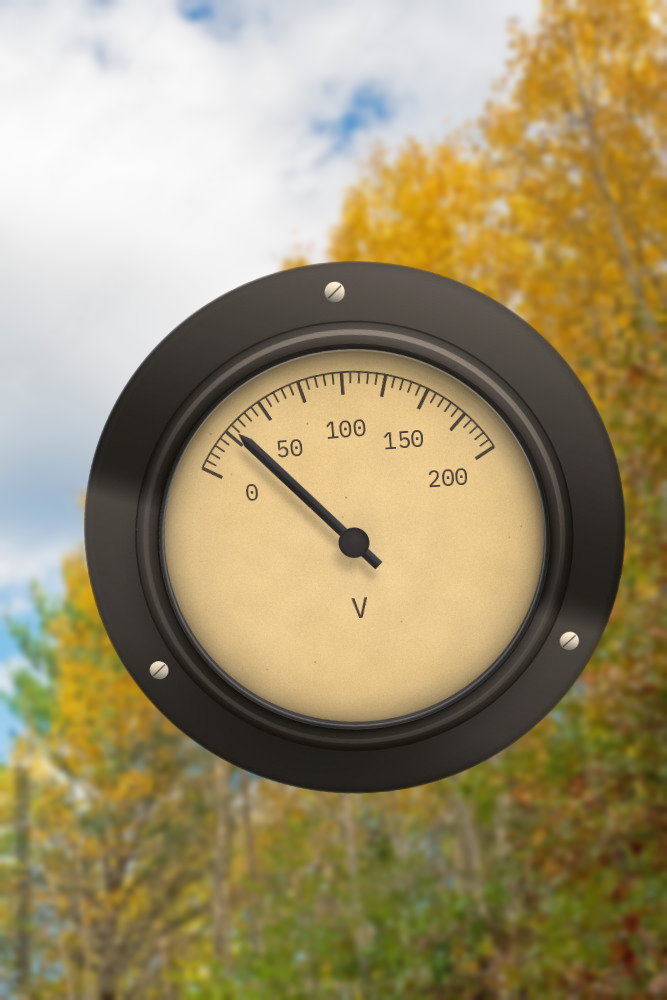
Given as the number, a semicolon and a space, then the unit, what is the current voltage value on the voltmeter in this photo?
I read 30; V
